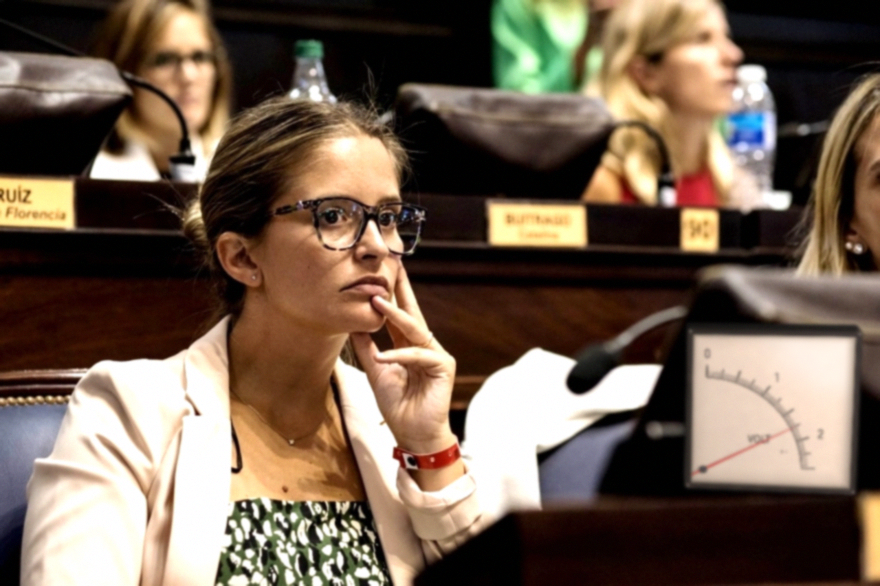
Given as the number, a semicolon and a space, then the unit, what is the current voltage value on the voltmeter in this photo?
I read 1.75; V
